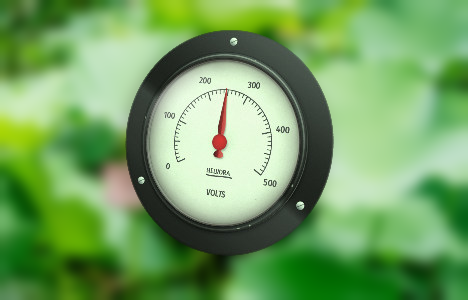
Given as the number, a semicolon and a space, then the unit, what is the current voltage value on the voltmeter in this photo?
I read 250; V
